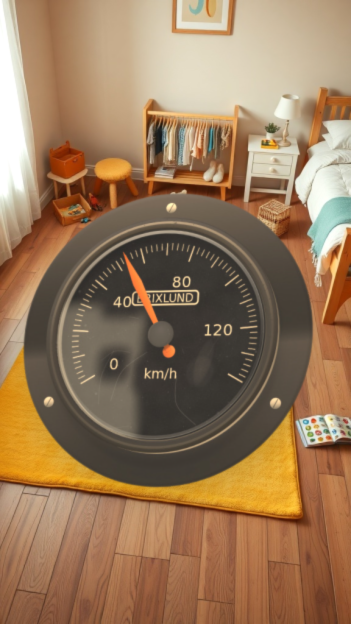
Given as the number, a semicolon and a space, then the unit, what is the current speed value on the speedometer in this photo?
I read 54; km/h
